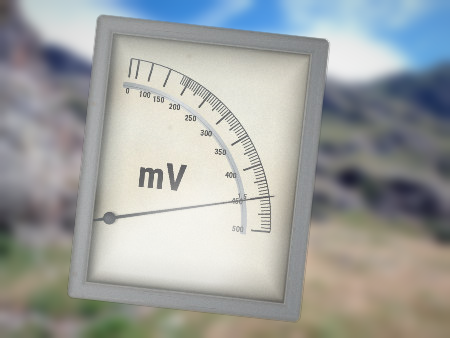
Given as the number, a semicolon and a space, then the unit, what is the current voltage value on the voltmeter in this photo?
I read 450; mV
